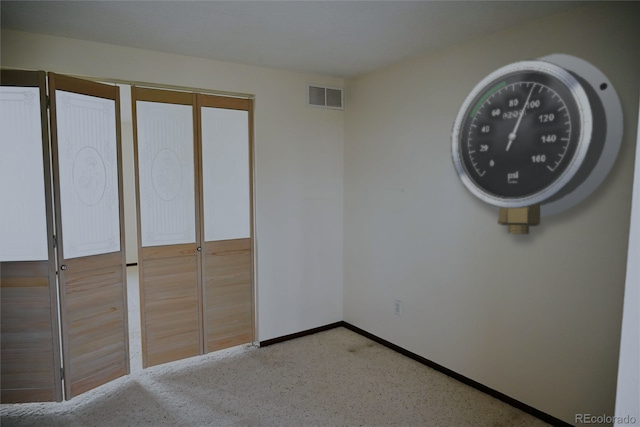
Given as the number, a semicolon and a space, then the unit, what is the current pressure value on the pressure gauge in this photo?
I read 95; psi
